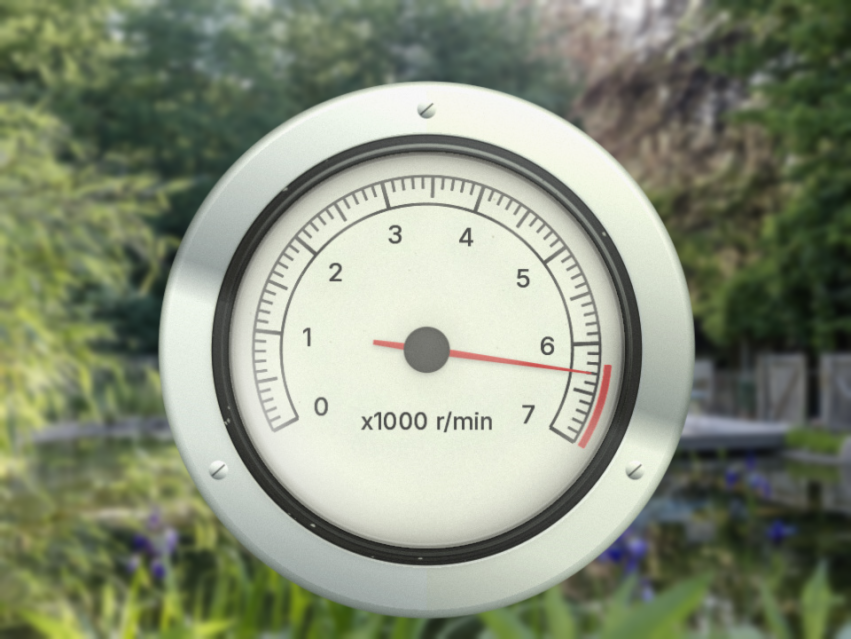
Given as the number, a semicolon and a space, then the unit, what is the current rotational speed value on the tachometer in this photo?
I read 6300; rpm
